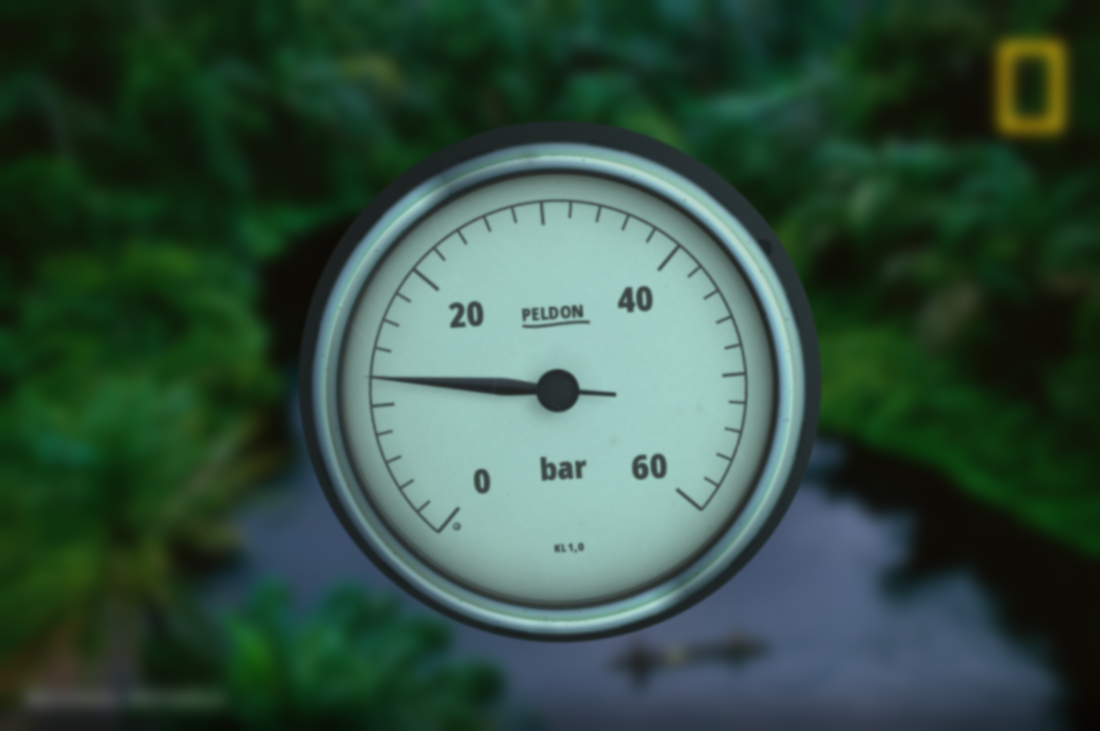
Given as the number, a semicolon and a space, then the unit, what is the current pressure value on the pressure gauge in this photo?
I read 12; bar
